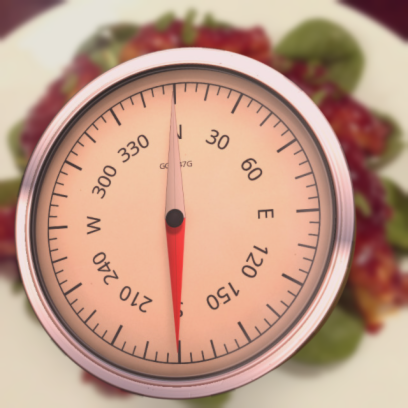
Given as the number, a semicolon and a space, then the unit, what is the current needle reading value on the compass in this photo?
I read 180; °
